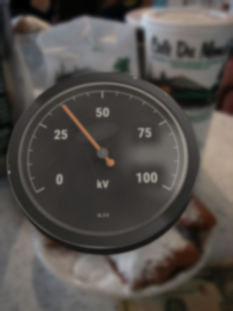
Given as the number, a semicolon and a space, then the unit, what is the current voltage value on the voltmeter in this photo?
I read 35; kV
